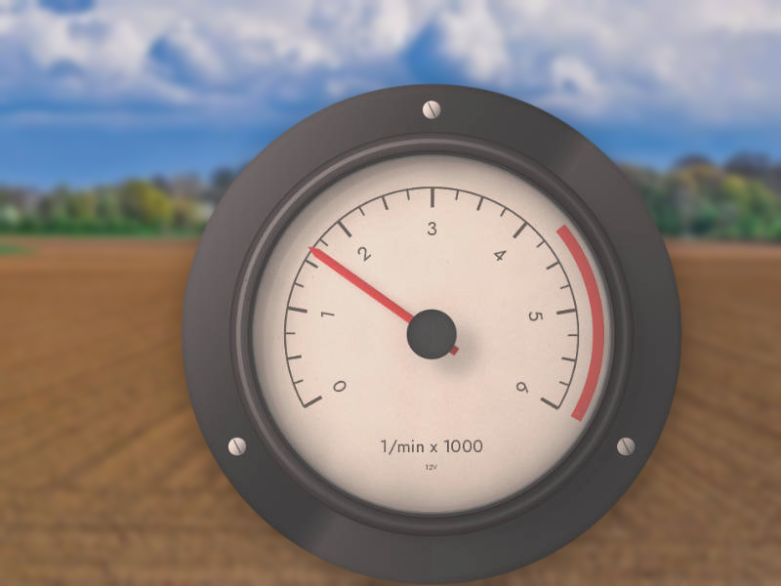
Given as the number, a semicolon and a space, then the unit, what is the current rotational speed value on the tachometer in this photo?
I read 1625; rpm
